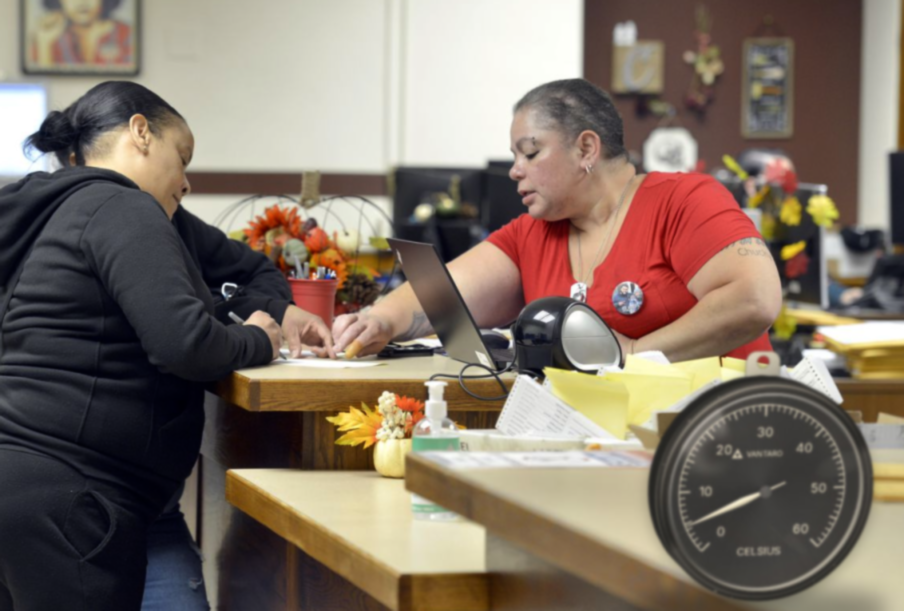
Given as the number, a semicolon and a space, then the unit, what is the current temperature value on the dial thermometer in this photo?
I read 5; °C
